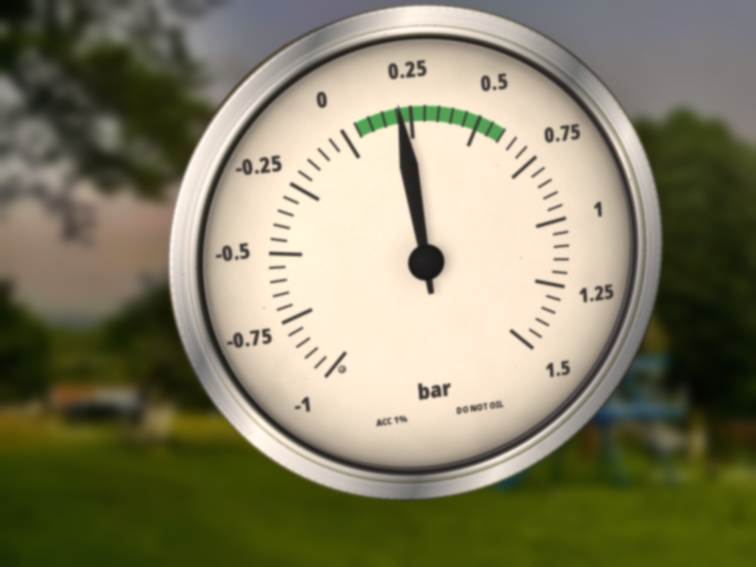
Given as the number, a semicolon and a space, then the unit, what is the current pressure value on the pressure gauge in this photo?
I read 0.2; bar
